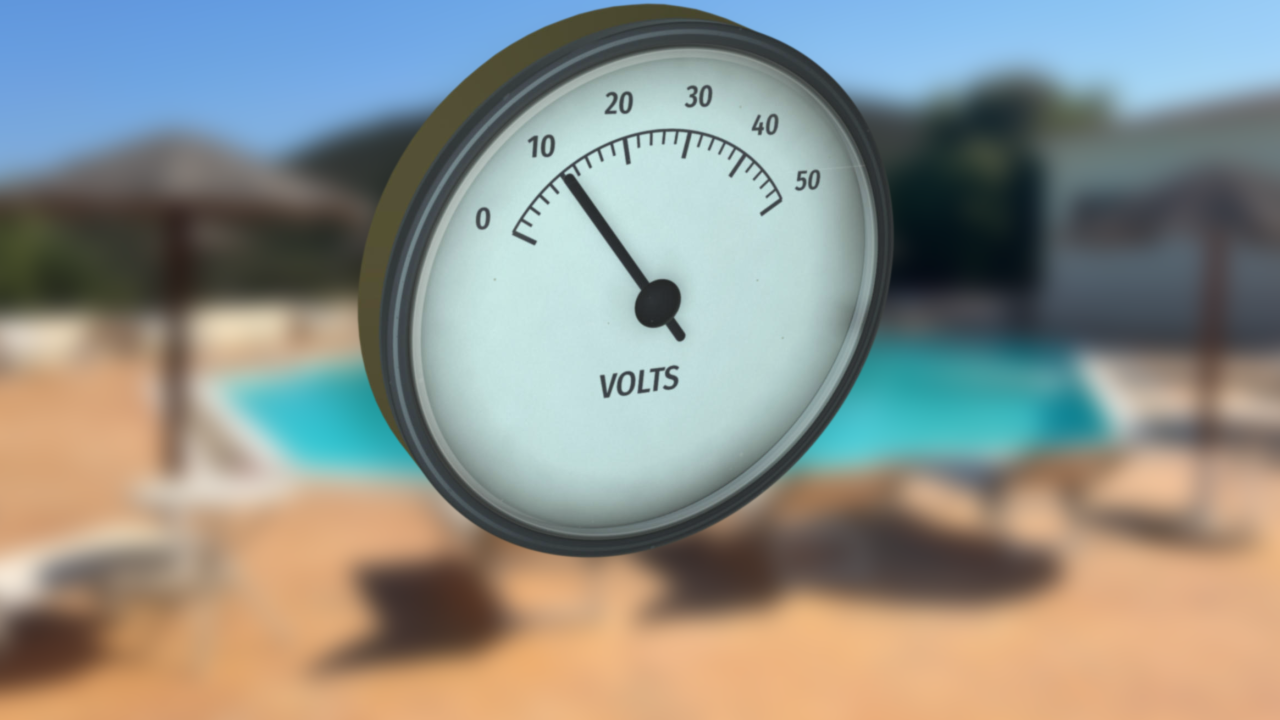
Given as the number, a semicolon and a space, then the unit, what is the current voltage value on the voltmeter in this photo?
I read 10; V
